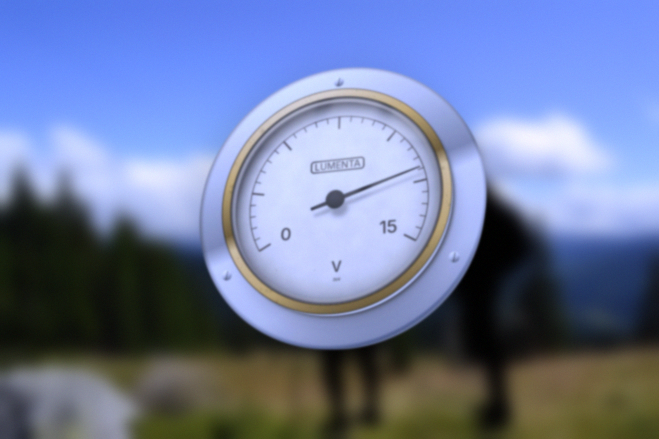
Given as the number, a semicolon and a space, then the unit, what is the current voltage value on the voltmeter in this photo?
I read 12; V
